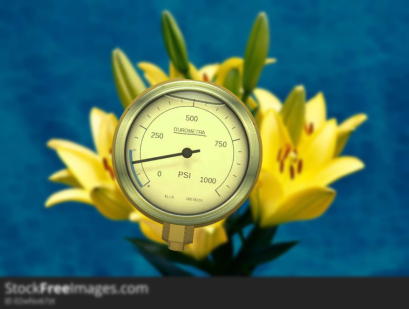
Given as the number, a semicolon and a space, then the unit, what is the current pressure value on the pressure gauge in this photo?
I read 100; psi
